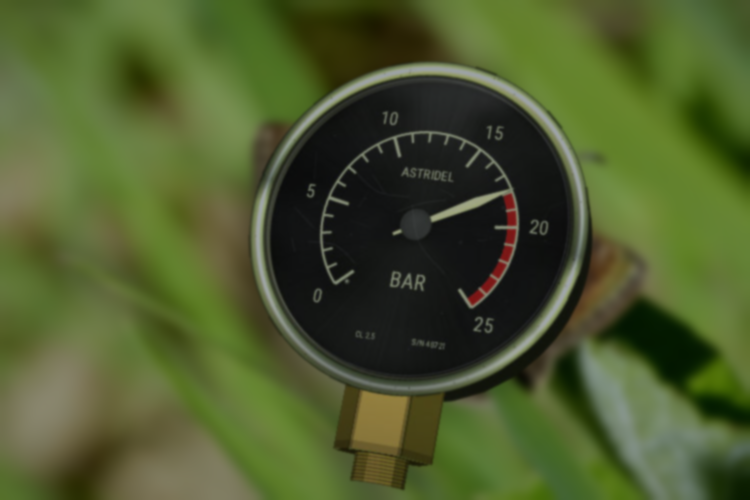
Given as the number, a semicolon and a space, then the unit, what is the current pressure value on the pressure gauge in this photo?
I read 18; bar
